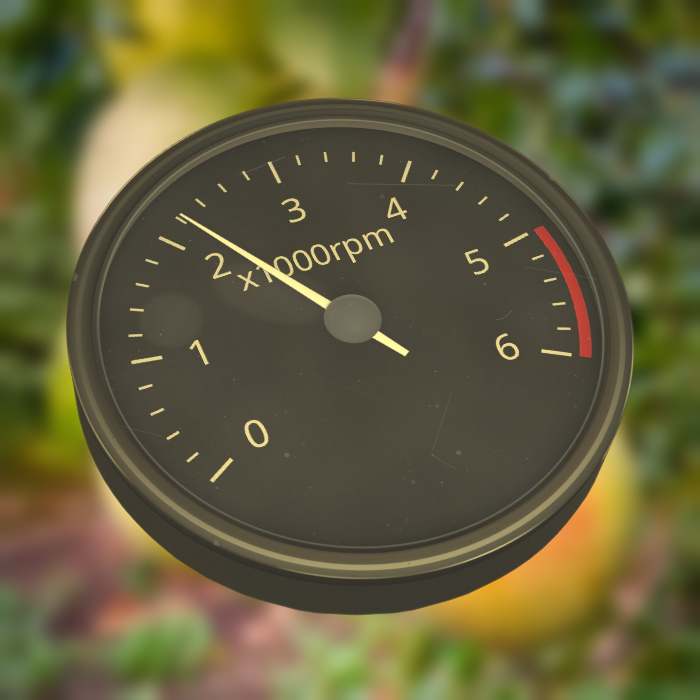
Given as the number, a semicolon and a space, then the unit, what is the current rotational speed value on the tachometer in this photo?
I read 2200; rpm
